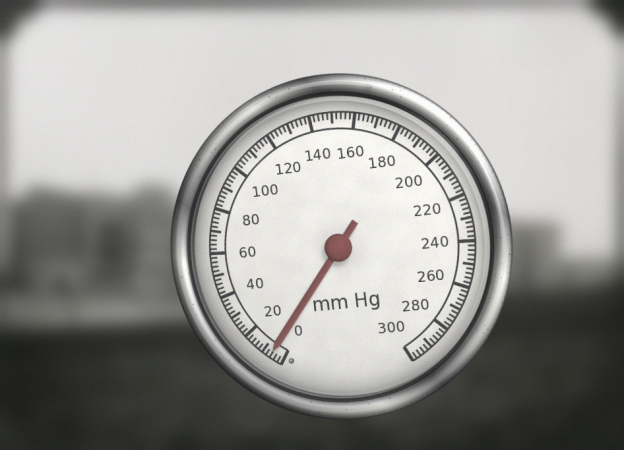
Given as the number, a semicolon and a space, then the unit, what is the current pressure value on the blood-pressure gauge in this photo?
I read 6; mmHg
